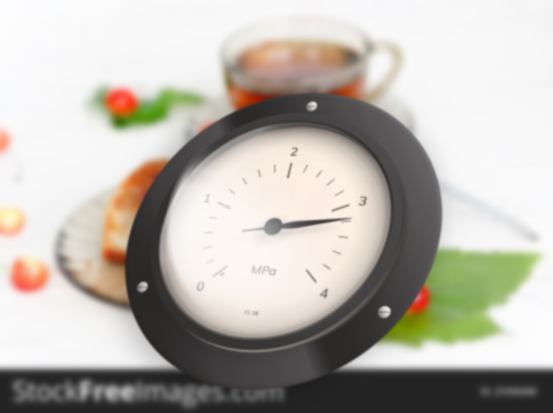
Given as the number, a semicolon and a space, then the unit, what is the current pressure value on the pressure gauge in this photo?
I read 3.2; MPa
